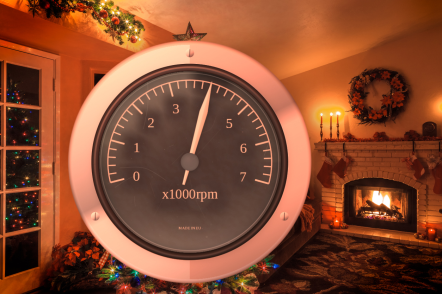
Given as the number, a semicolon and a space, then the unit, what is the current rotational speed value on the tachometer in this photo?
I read 4000; rpm
